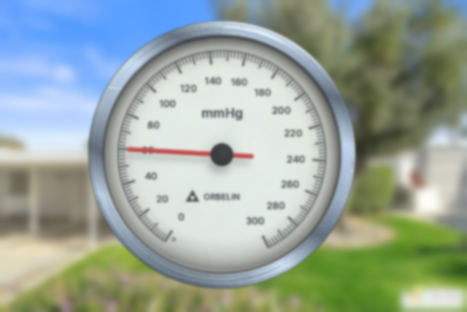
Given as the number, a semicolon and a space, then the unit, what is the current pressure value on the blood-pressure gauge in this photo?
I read 60; mmHg
